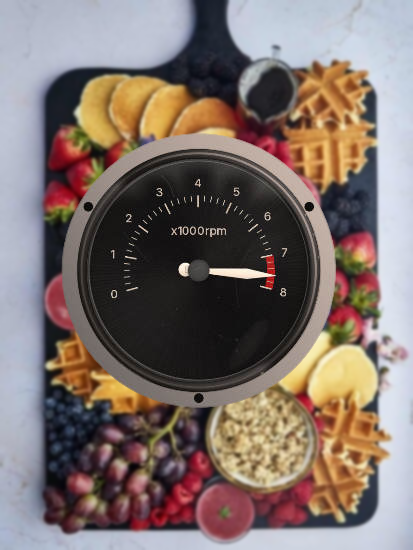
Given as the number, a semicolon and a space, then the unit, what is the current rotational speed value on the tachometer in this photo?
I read 7600; rpm
